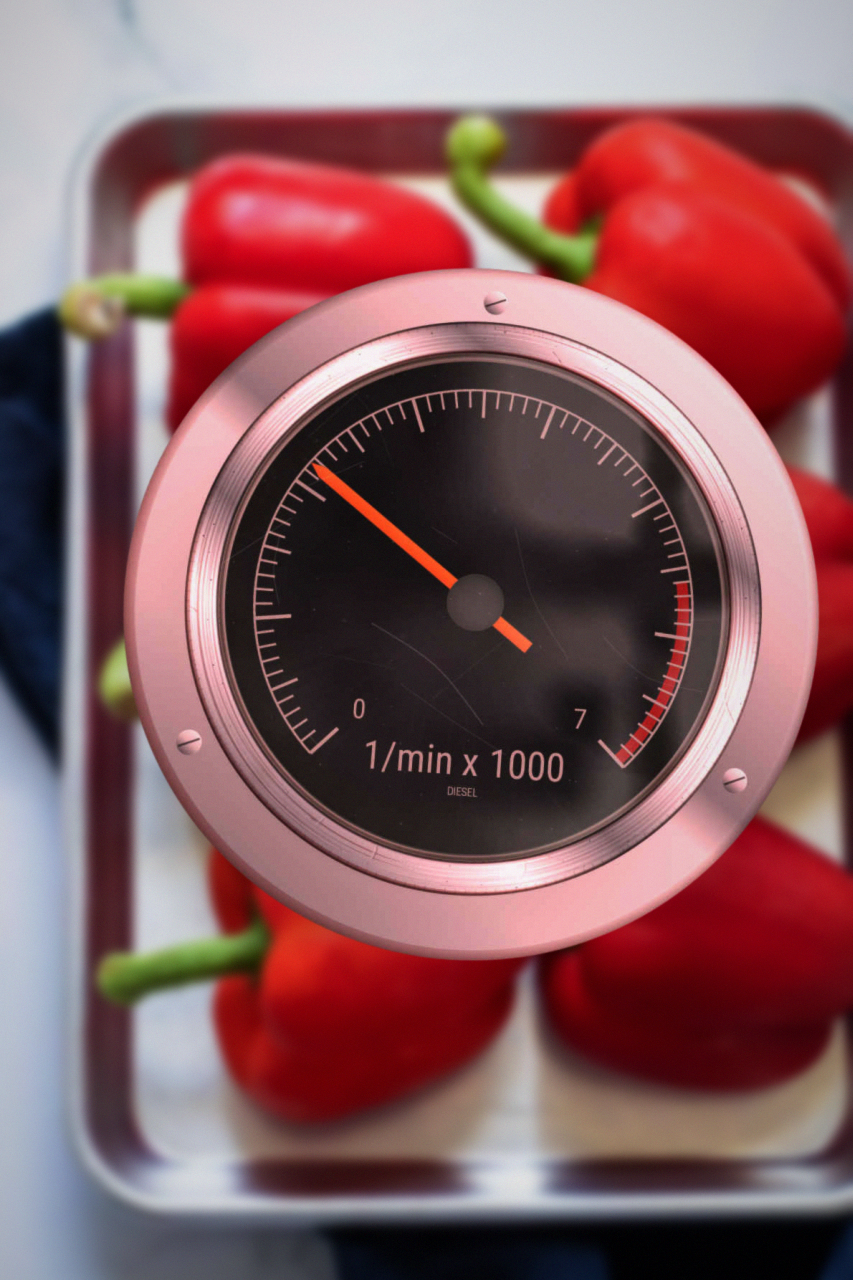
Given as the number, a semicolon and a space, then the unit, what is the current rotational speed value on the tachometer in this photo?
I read 2150; rpm
